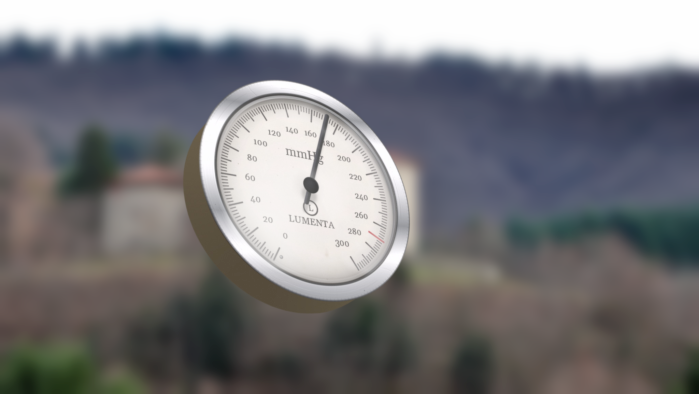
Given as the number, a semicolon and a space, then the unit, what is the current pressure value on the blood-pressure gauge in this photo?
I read 170; mmHg
